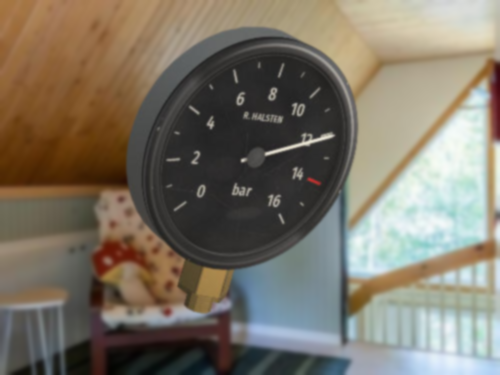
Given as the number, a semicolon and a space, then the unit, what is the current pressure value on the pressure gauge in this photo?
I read 12; bar
